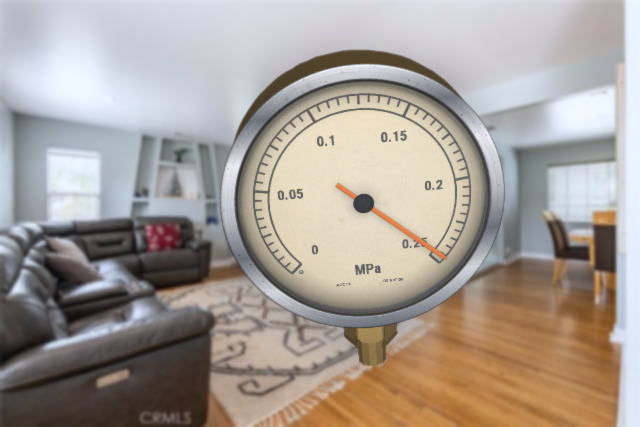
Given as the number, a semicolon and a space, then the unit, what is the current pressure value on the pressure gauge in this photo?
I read 0.245; MPa
